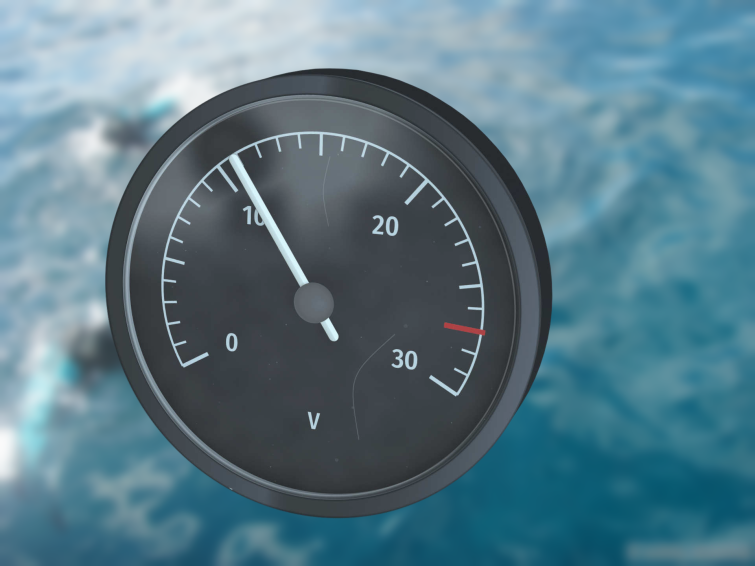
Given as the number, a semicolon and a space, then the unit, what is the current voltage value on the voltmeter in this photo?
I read 11; V
